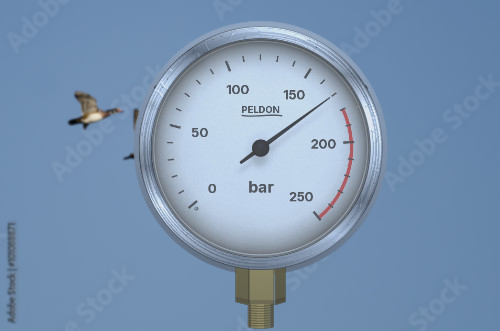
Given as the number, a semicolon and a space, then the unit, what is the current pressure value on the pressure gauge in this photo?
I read 170; bar
